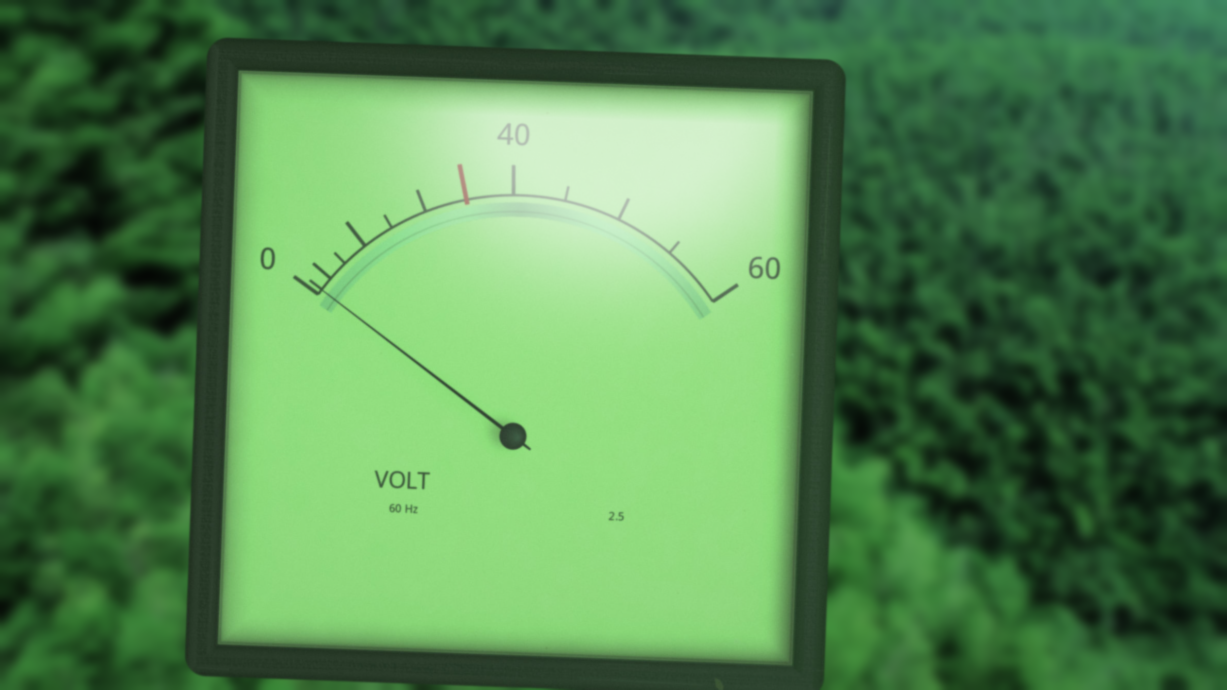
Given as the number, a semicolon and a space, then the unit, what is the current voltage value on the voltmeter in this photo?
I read 5; V
